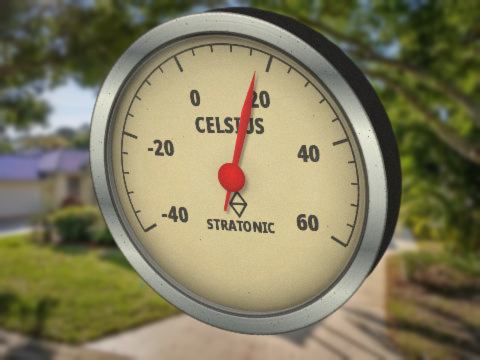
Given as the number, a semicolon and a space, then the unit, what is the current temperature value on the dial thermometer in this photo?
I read 18; °C
